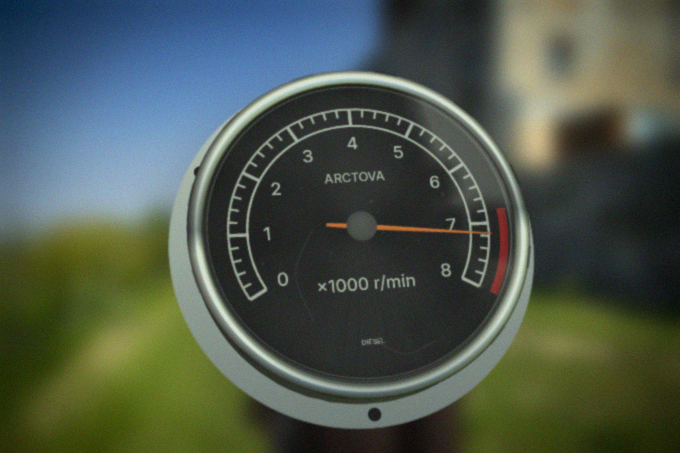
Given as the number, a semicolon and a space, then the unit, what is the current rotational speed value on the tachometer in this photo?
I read 7200; rpm
